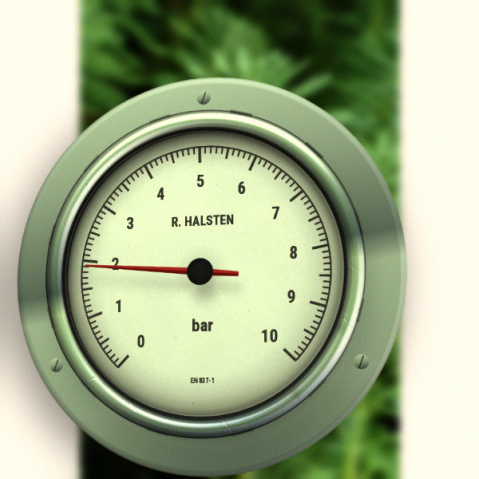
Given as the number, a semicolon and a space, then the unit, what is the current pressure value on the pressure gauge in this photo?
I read 1.9; bar
